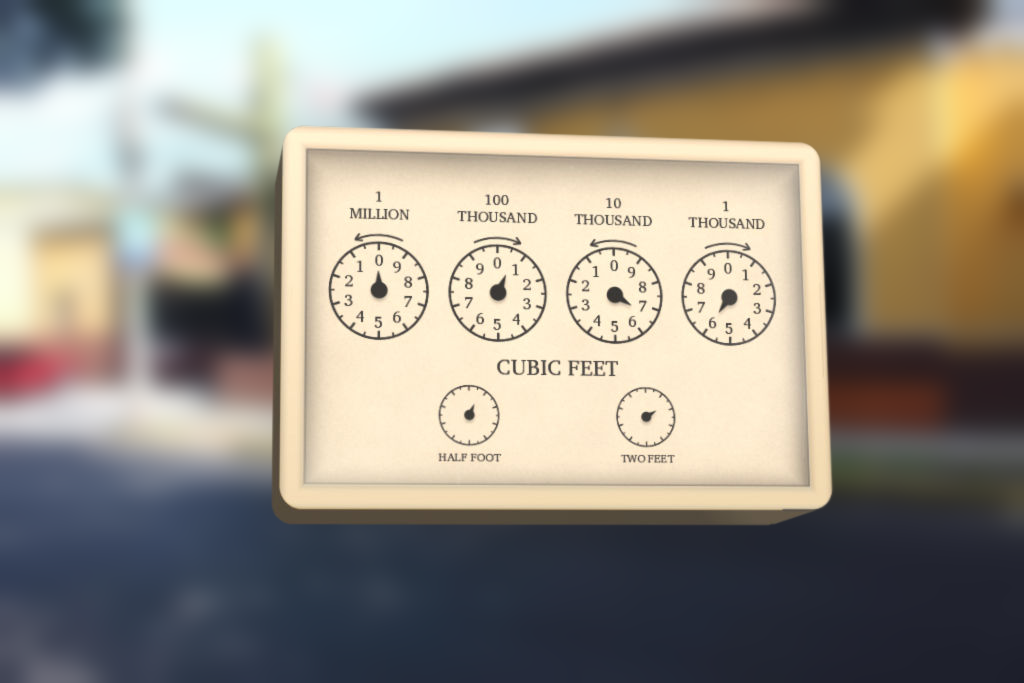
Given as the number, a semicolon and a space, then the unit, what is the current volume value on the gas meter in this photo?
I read 6600; ft³
